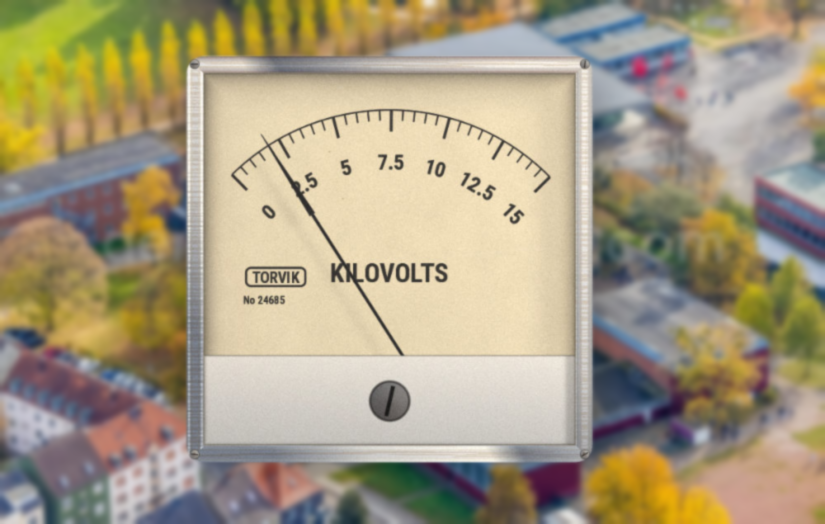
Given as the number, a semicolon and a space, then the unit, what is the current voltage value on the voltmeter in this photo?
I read 2; kV
